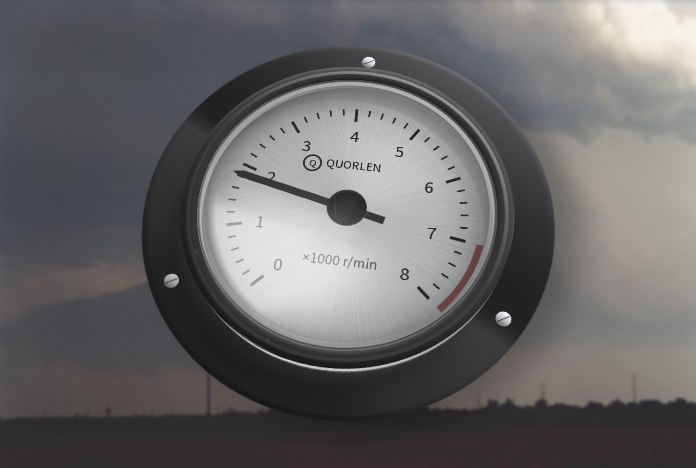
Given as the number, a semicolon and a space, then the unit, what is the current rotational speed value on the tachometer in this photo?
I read 1800; rpm
